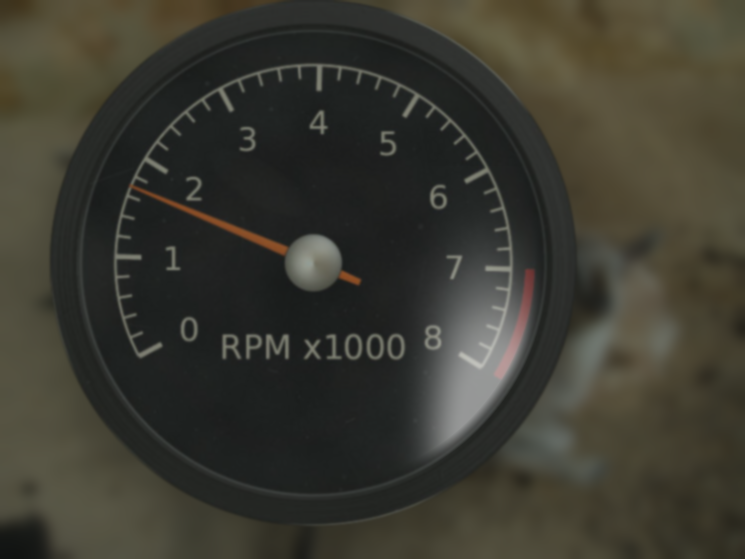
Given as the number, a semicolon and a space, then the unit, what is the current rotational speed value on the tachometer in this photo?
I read 1700; rpm
